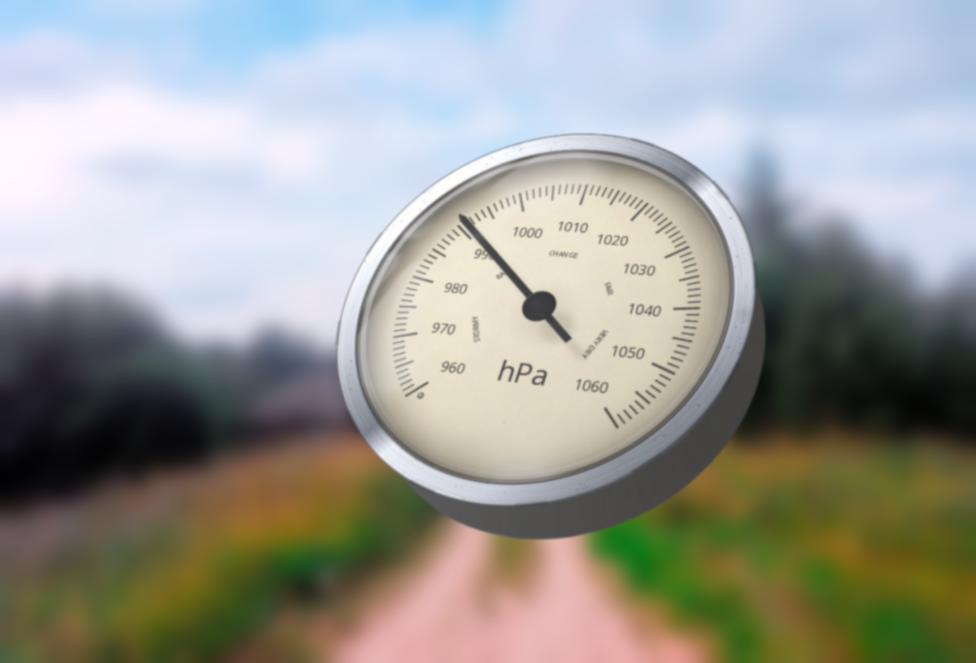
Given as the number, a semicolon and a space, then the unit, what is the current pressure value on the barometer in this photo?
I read 991; hPa
